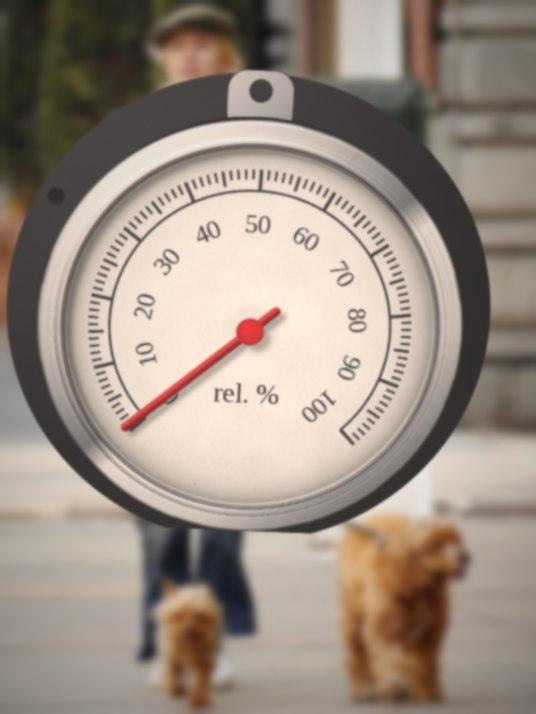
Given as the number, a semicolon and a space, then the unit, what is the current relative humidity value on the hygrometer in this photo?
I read 1; %
